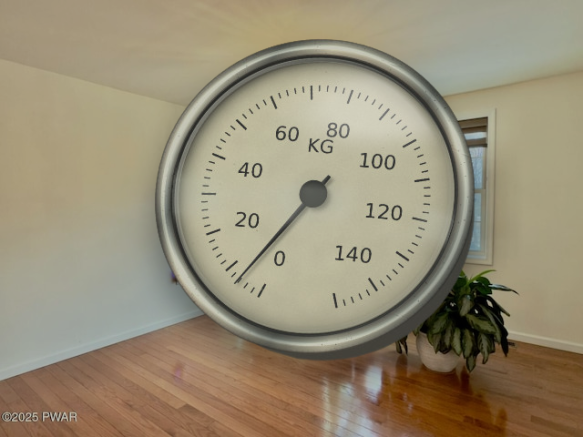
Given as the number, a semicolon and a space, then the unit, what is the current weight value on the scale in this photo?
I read 6; kg
